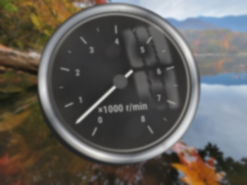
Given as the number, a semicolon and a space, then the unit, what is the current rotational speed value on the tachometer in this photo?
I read 500; rpm
